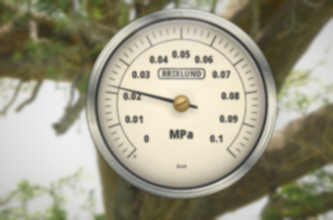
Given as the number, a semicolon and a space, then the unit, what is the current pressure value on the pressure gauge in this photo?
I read 0.022; MPa
